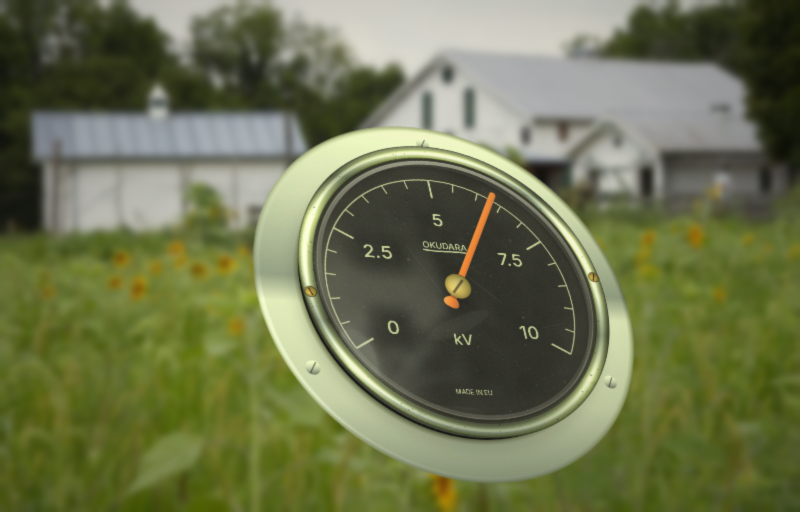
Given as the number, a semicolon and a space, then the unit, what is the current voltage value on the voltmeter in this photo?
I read 6.25; kV
